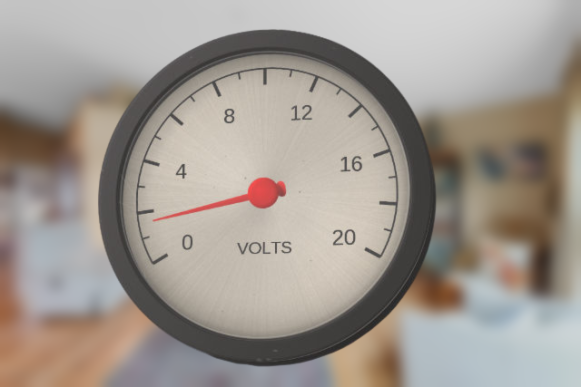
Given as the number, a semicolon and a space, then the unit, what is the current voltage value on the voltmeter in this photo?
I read 1.5; V
